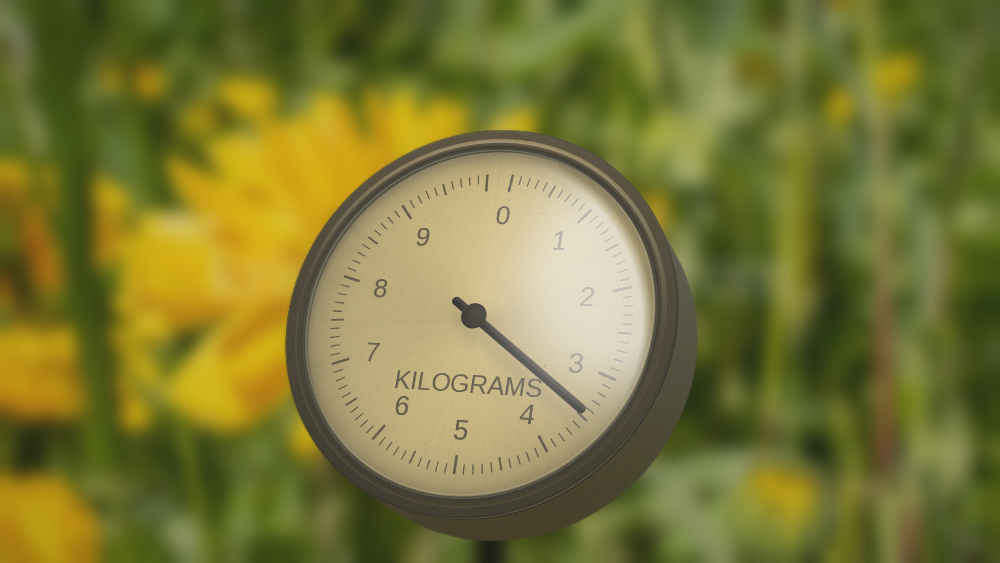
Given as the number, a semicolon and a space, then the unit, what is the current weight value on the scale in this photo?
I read 3.45; kg
